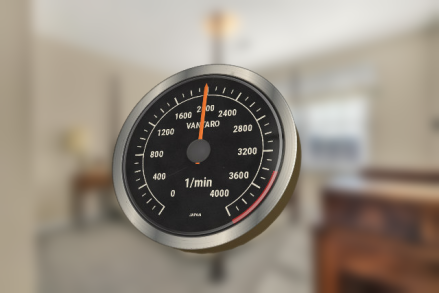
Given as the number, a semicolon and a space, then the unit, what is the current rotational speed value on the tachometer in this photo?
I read 2000; rpm
